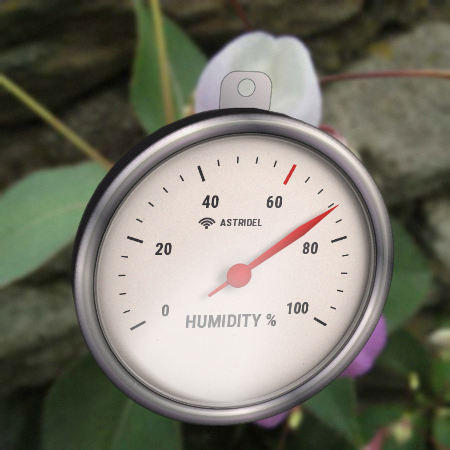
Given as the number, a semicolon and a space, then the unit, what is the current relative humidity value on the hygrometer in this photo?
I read 72; %
